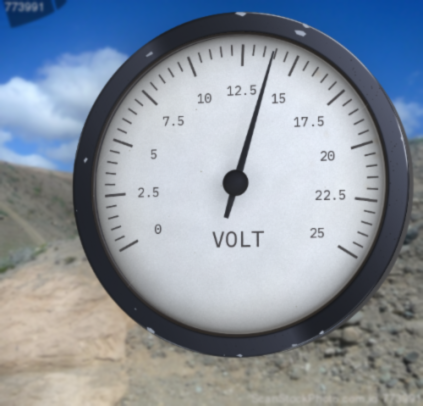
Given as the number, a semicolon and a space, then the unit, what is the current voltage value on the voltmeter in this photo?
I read 14; V
